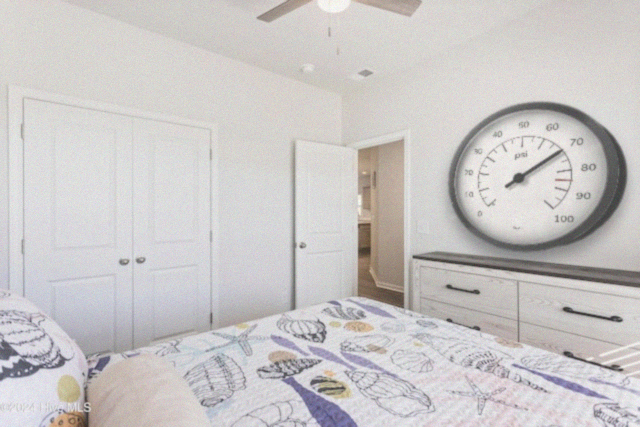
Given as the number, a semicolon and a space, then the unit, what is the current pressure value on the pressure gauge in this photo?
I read 70; psi
